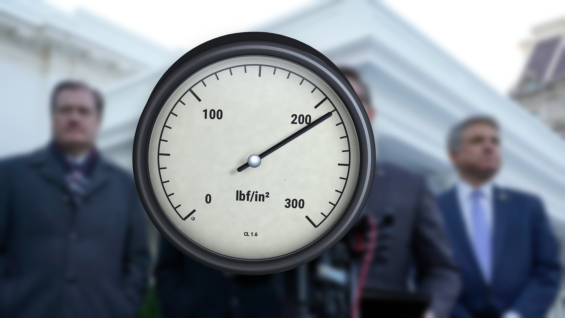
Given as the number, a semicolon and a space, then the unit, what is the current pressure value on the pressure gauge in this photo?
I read 210; psi
